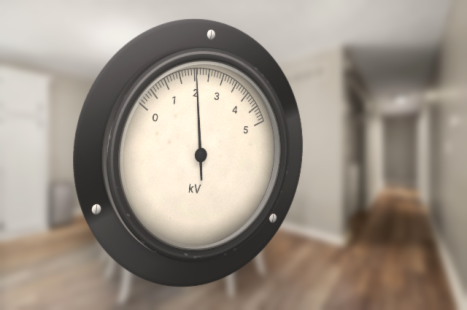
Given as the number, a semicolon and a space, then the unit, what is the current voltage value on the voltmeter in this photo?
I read 2; kV
